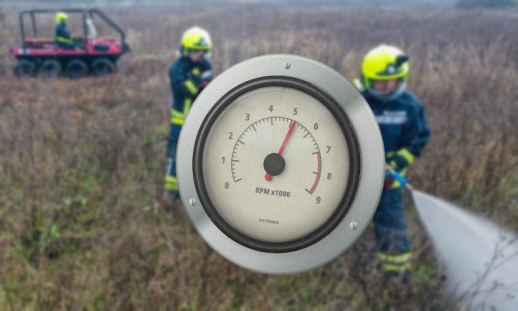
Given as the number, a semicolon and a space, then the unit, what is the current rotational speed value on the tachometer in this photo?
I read 5200; rpm
